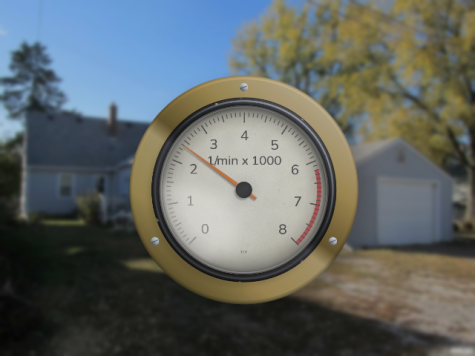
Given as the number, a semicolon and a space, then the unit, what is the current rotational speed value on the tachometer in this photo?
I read 2400; rpm
